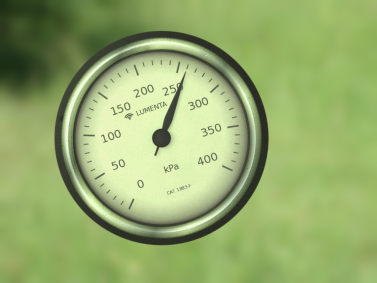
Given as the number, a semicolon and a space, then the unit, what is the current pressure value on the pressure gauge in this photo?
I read 260; kPa
